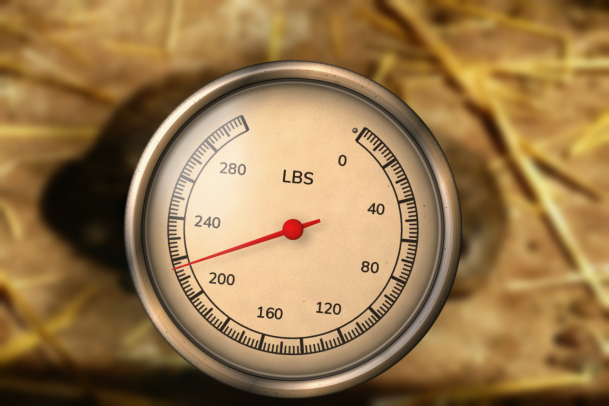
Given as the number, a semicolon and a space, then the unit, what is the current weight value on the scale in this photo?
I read 216; lb
